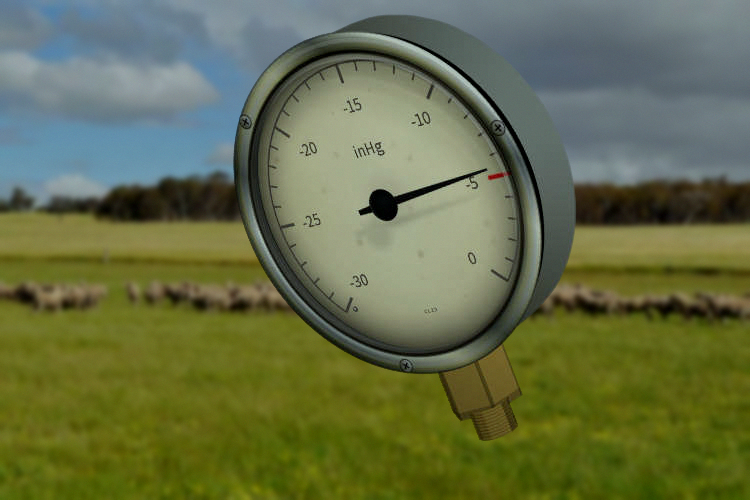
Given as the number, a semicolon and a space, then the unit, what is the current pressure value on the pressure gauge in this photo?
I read -5.5; inHg
